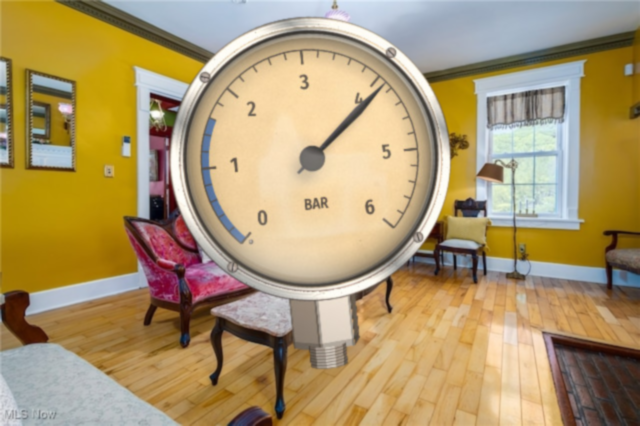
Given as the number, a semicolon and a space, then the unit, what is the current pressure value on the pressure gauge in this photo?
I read 4.1; bar
